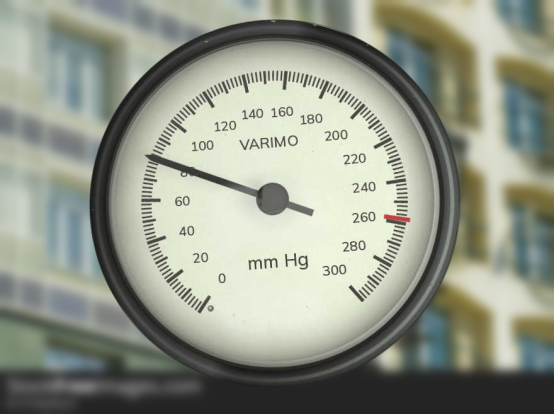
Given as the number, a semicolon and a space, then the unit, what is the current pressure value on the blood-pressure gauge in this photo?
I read 80; mmHg
